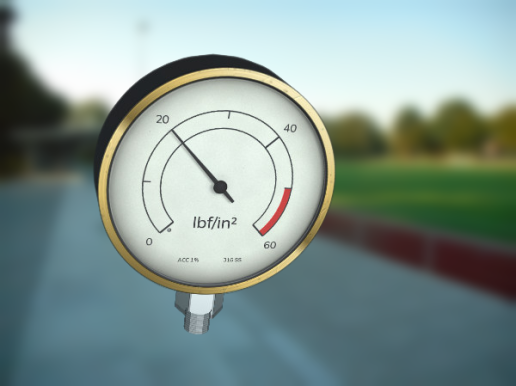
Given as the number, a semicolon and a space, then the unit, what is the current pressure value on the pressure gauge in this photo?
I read 20; psi
